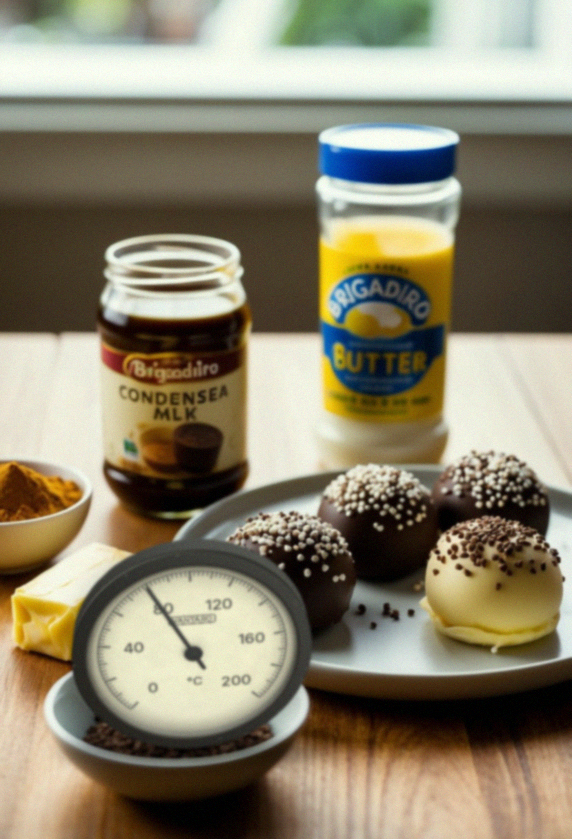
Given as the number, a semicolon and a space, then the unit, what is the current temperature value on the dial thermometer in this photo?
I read 80; °C
